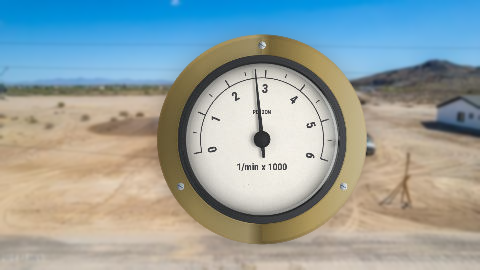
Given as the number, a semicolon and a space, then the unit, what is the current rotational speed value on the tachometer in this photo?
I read 2750; rpm
